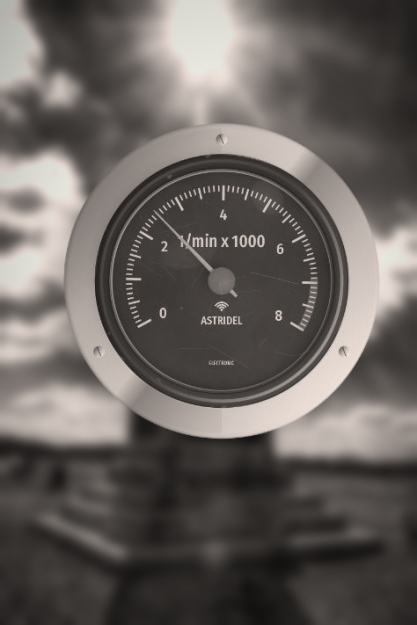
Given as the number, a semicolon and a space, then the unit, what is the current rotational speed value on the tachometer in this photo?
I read 2500; rpm
